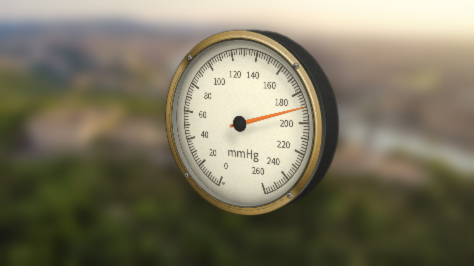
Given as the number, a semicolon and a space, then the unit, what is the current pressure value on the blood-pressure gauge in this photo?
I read 190; mmHg
